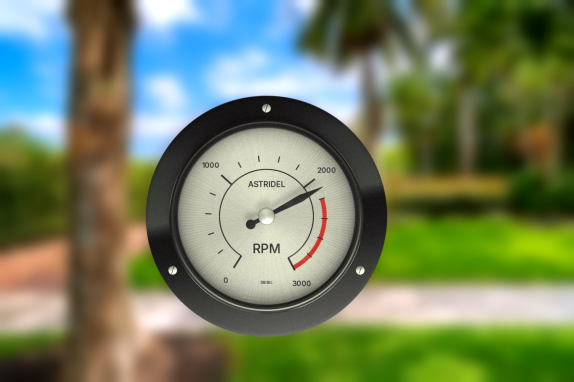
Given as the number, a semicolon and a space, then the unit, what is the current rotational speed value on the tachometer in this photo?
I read 2100; rpm
